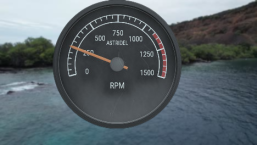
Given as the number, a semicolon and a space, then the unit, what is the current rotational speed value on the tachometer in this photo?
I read 250; rpm
